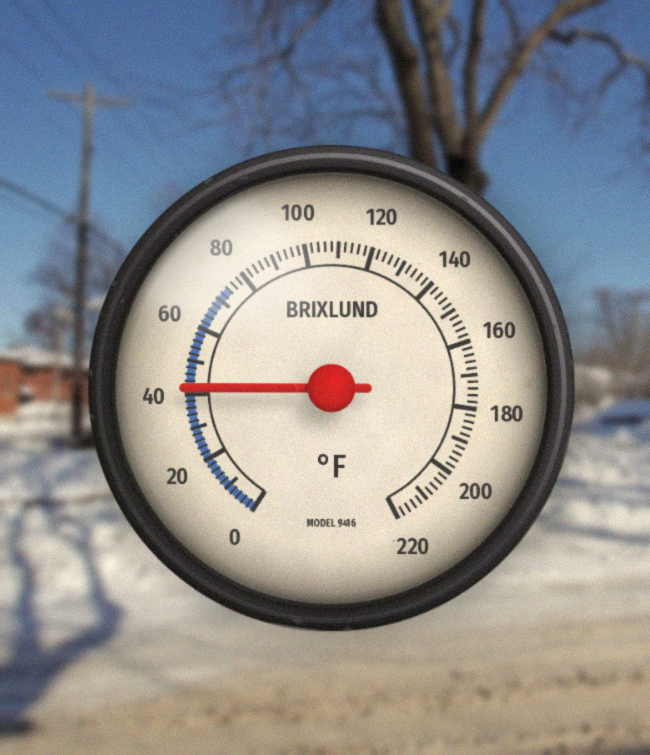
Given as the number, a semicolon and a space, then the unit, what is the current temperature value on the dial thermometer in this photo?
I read 42; °F
